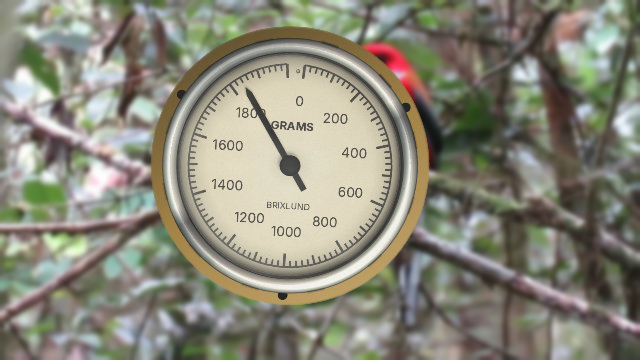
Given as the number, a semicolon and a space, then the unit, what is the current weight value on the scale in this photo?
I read 1840; g
